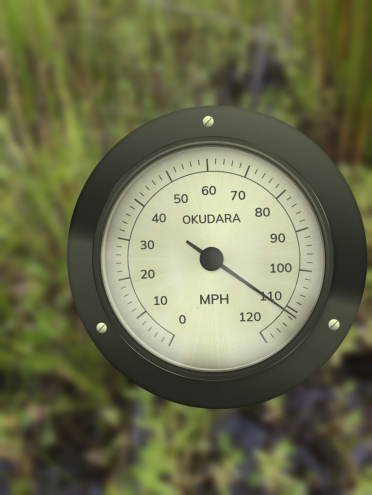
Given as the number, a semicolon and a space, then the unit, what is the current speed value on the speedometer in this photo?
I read 111; mph
